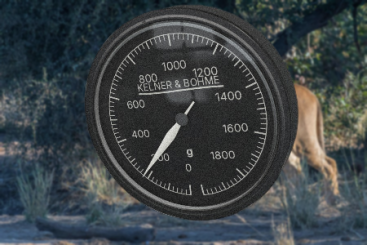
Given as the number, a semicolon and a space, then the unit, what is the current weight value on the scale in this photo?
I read 220; g
